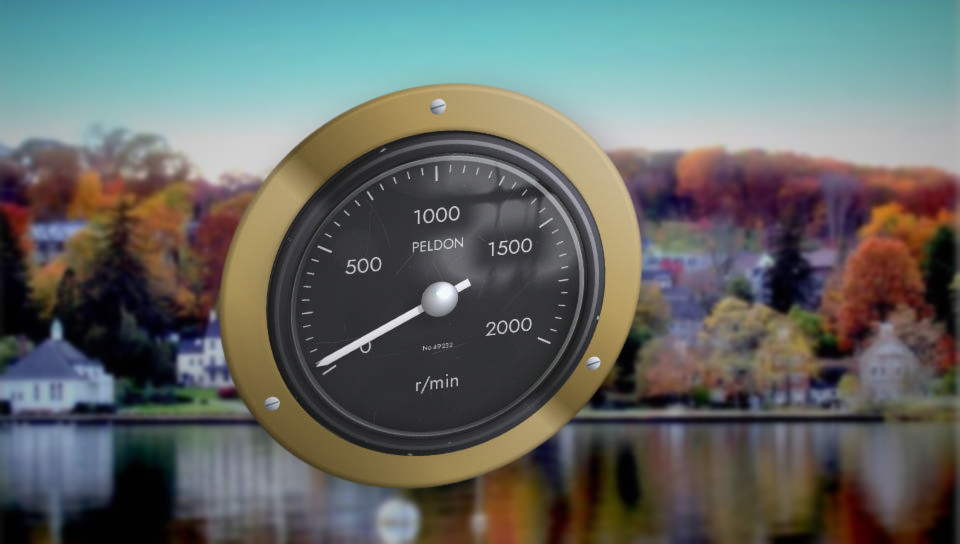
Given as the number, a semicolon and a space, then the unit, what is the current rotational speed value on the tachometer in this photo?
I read 50; rpm
